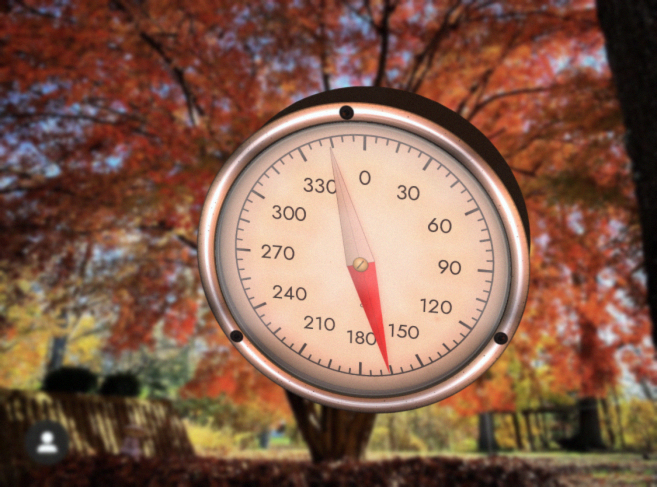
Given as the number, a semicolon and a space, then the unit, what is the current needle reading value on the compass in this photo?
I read 165; °
